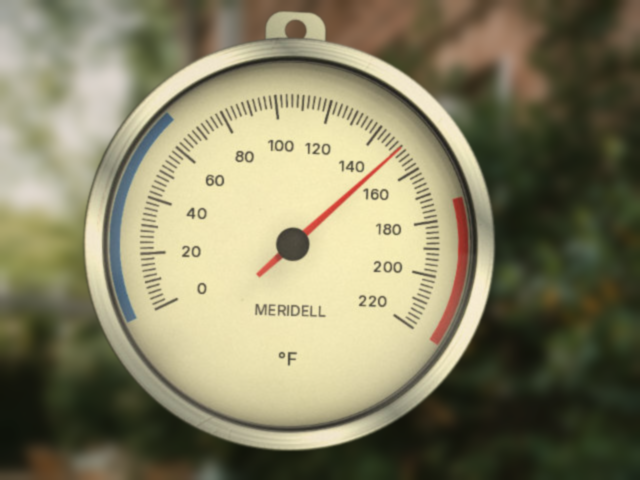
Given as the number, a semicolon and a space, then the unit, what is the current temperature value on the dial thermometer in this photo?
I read 150; °F
